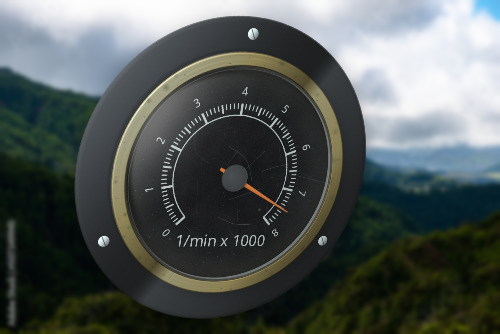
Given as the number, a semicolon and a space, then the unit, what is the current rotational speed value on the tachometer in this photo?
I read 7500; rpm
